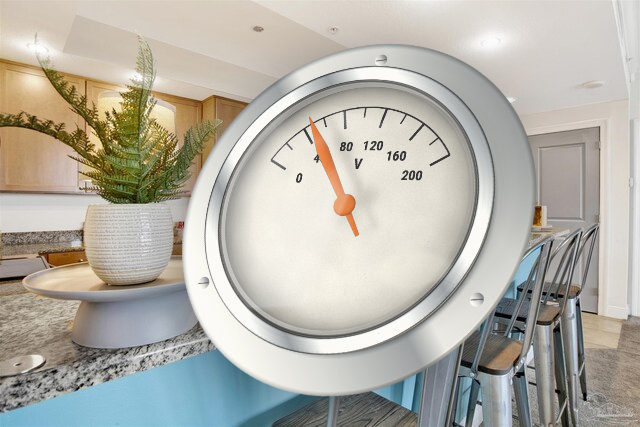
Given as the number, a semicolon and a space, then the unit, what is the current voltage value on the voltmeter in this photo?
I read 50; V
